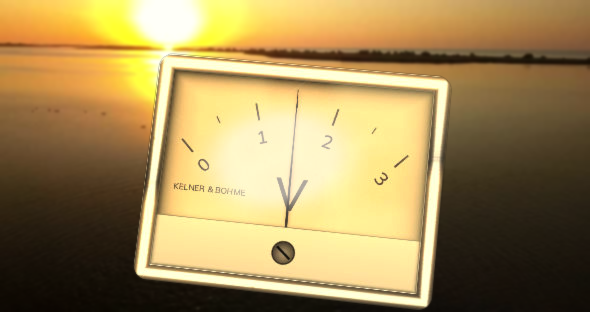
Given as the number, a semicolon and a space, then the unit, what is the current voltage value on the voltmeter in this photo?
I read 1.5; V
